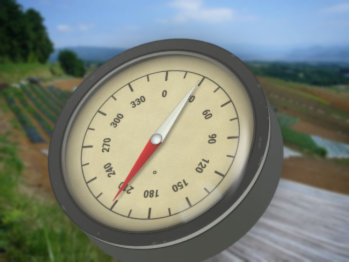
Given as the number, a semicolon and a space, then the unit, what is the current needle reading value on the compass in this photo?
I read 210; °
